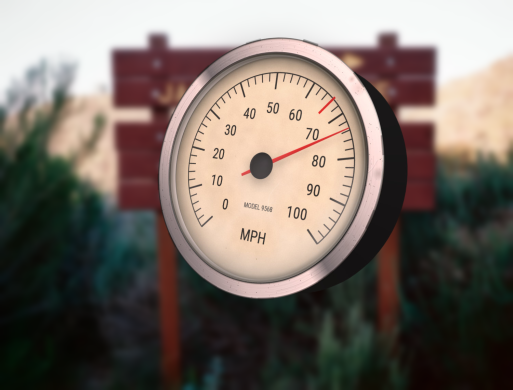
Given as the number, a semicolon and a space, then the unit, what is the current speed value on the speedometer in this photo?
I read 74; mph
